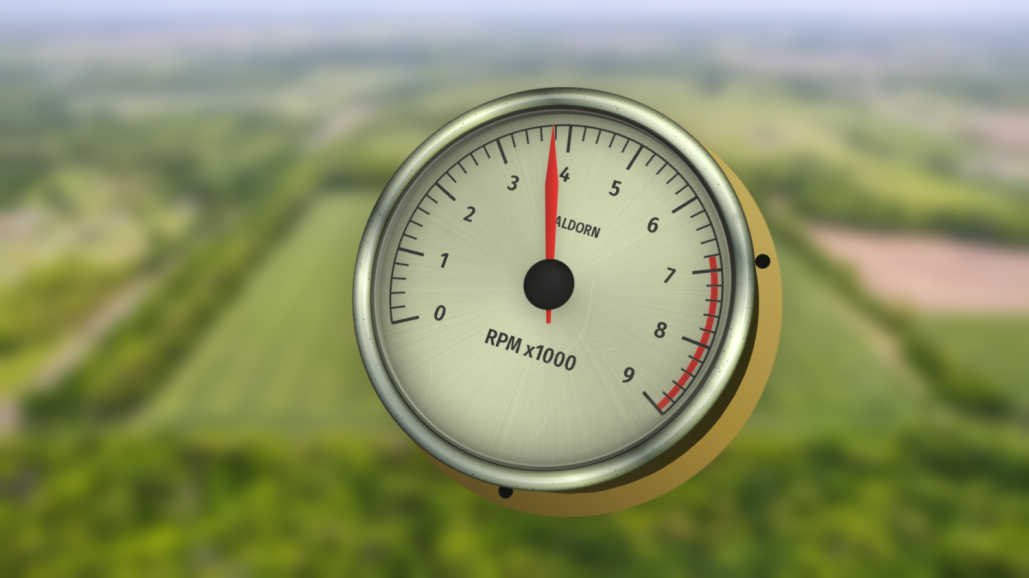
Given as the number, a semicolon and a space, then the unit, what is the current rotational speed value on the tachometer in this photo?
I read 3800; rpm
